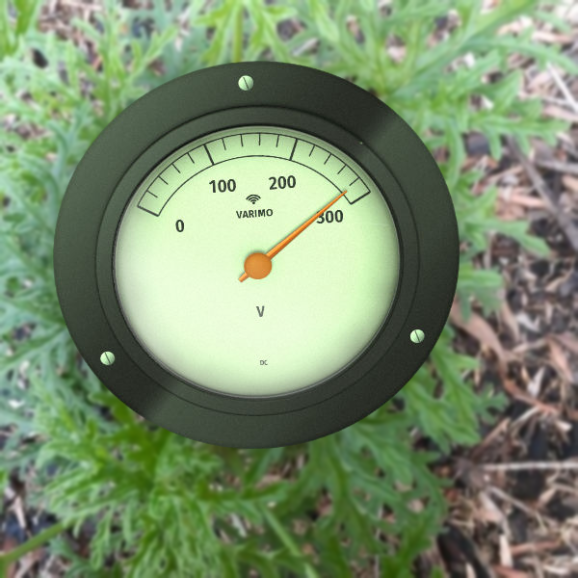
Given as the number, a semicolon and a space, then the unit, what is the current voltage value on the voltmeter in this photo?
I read 280; V
